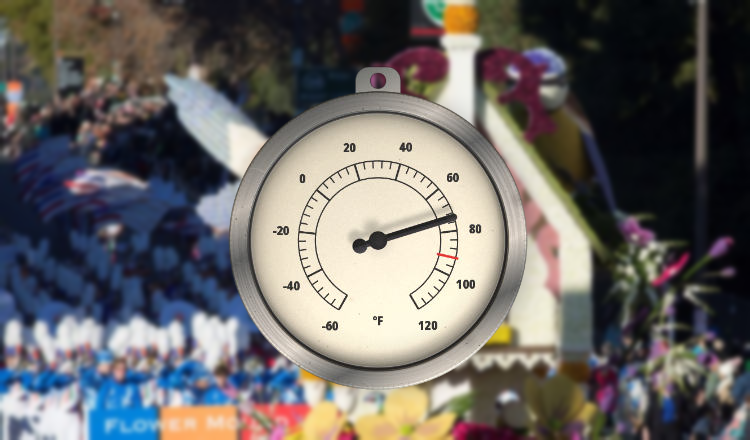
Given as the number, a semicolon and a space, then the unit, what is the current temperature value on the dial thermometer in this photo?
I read 74; °F
